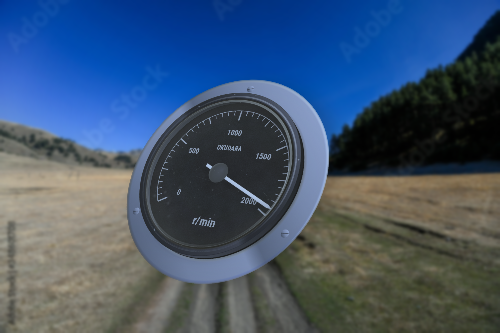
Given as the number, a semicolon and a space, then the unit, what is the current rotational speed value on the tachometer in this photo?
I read 1950; rpm
